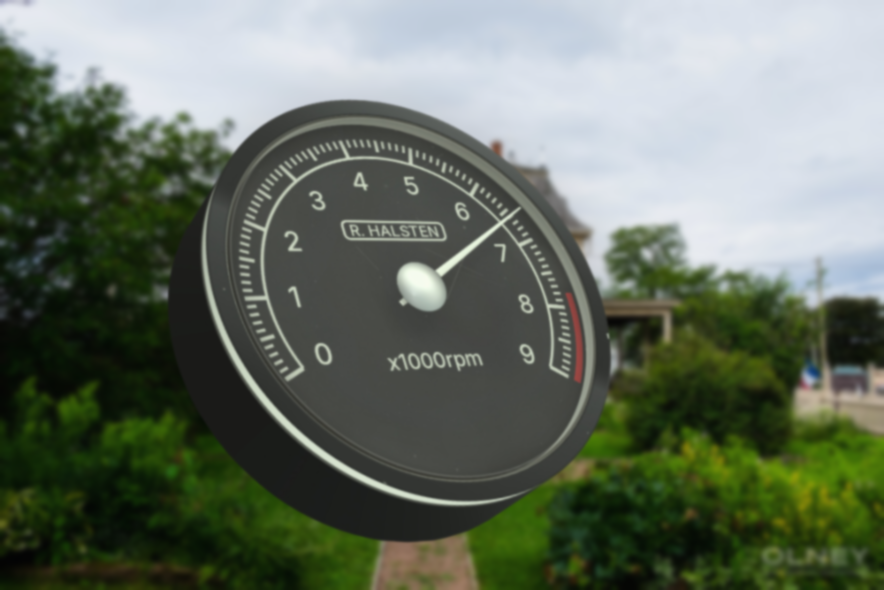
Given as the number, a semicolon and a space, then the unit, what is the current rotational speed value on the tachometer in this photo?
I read 6600; rpm
